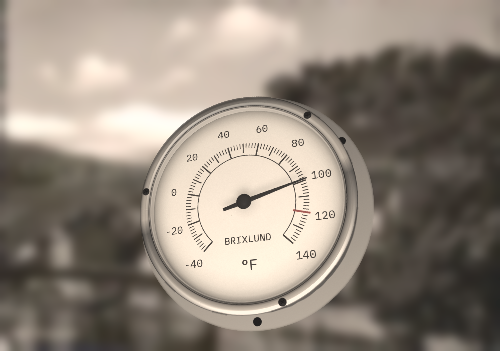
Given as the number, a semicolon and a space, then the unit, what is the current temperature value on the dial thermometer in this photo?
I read 100; °F
